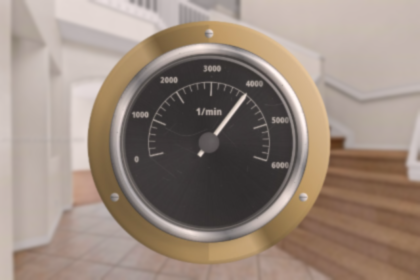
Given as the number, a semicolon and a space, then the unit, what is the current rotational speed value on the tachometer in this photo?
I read 4000; rpm
